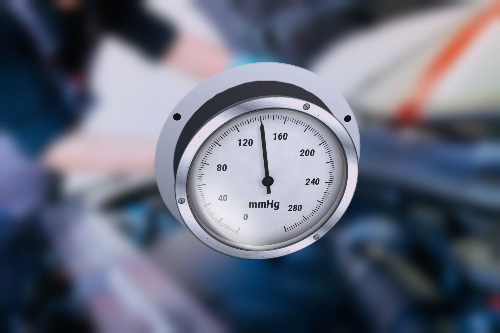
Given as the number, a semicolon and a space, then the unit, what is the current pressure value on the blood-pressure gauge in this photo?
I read 140; mmHg
